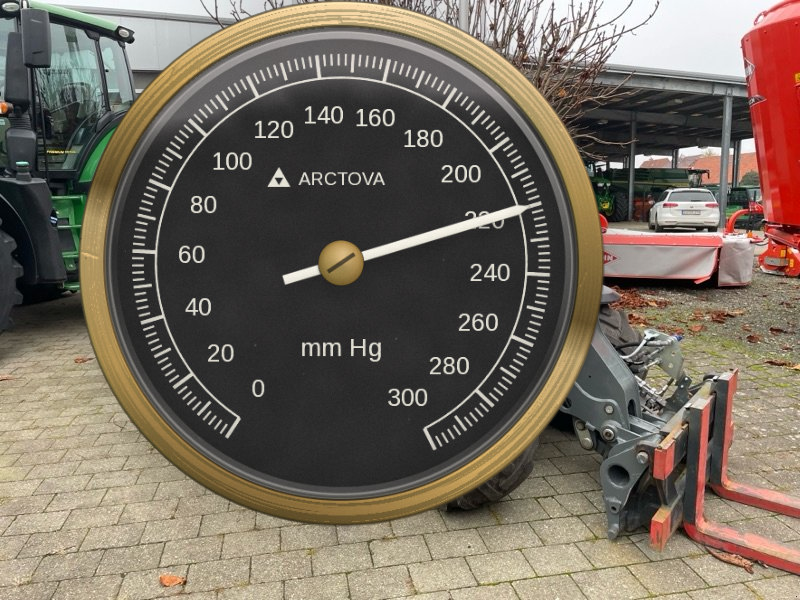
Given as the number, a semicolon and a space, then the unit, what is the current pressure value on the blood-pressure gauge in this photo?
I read 220; mmHg
